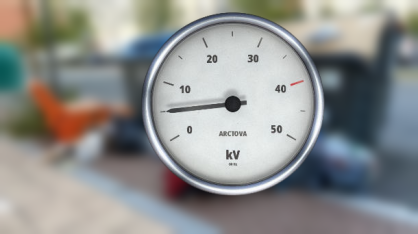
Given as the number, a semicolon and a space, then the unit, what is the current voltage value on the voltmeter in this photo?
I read 5; kV
